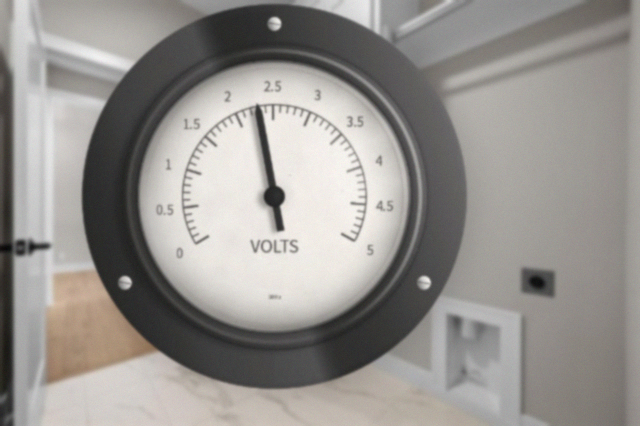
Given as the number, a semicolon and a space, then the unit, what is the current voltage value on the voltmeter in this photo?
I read 2.3; V
